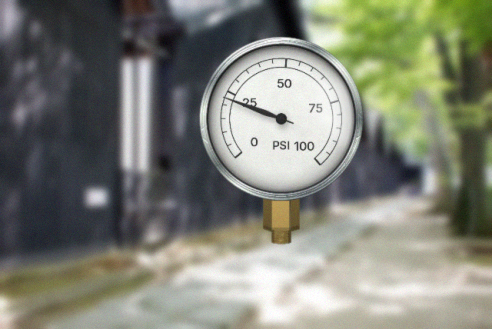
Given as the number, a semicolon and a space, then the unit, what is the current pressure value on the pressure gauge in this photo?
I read 22.5; psi
